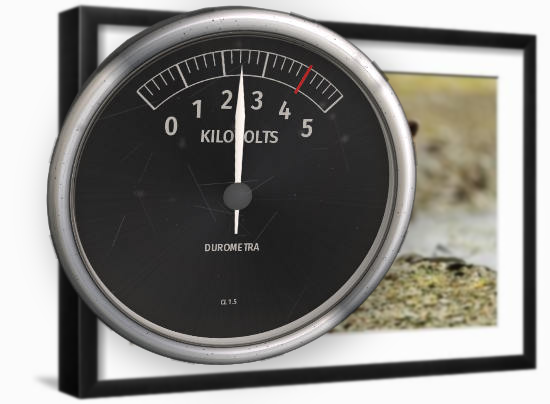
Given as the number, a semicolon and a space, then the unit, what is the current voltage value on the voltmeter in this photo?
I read 2.4; kV
